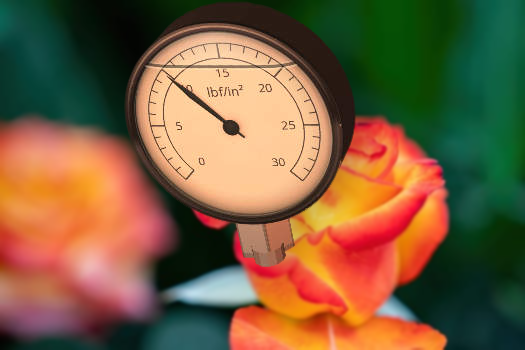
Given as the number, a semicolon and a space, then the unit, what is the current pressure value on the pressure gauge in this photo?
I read 10; psi
